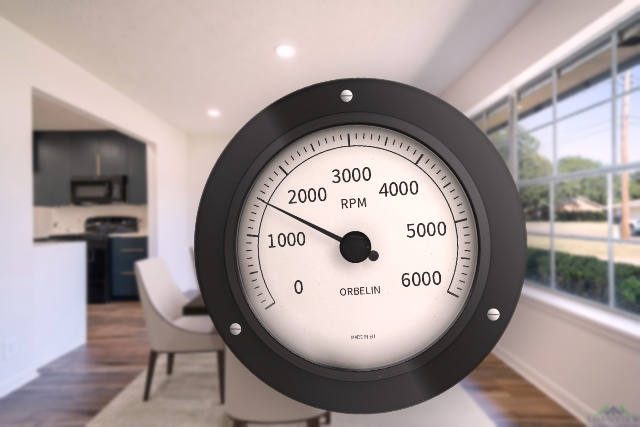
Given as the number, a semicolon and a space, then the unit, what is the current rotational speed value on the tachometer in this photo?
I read 1500; rpm
